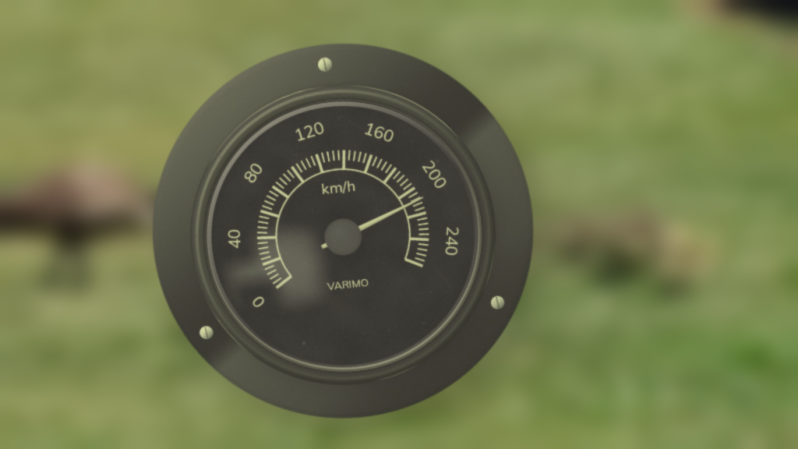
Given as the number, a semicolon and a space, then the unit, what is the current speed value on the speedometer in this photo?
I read 208; km/h
